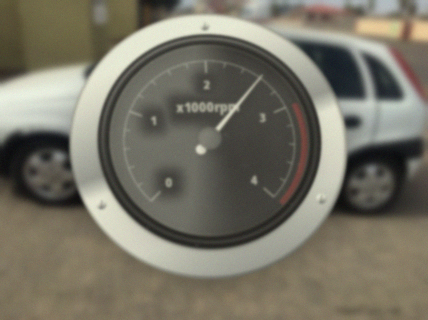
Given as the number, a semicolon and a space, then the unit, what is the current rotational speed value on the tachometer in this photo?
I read 2600; rpm
